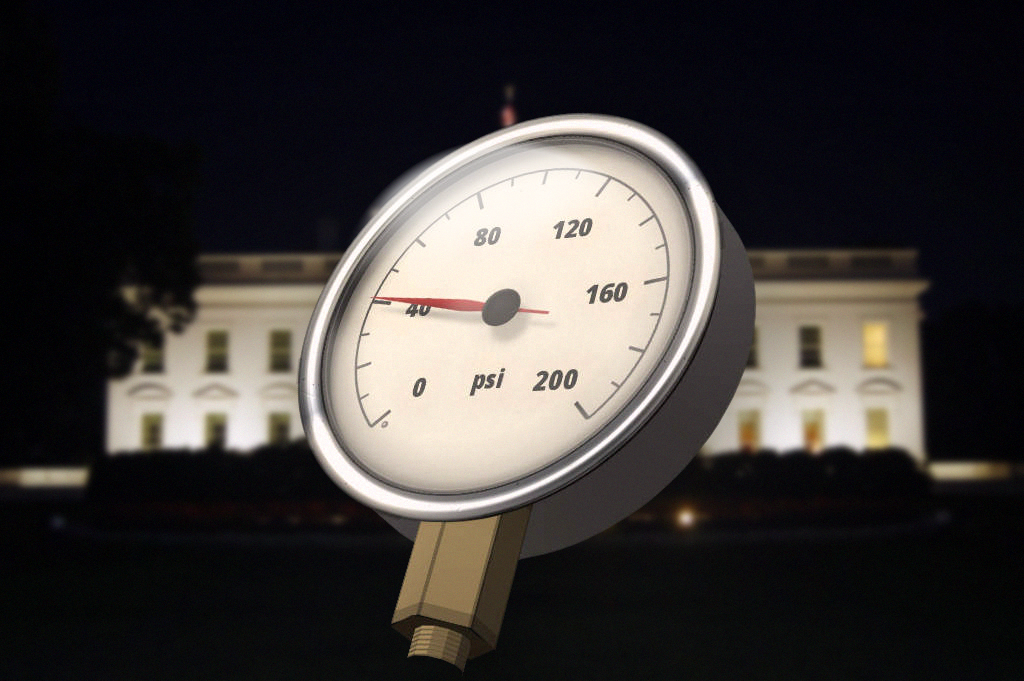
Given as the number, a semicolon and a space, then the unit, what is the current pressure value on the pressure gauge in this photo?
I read 40; psi
